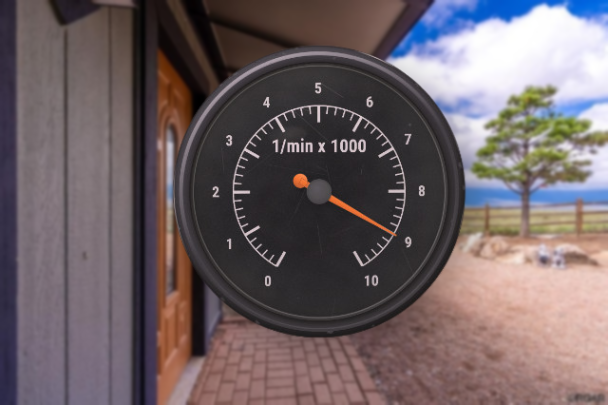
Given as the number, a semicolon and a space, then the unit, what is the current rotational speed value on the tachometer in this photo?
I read 9000; rpm
